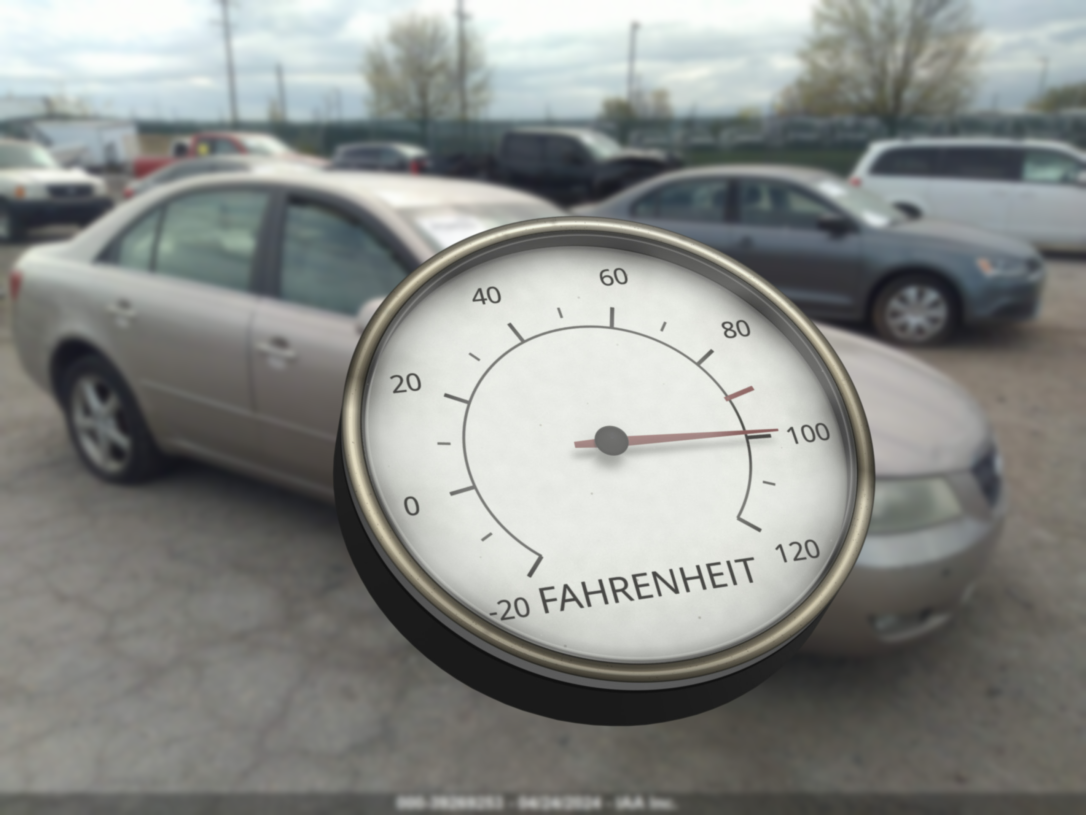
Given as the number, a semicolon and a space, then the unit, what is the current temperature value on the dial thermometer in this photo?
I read 100; °F
